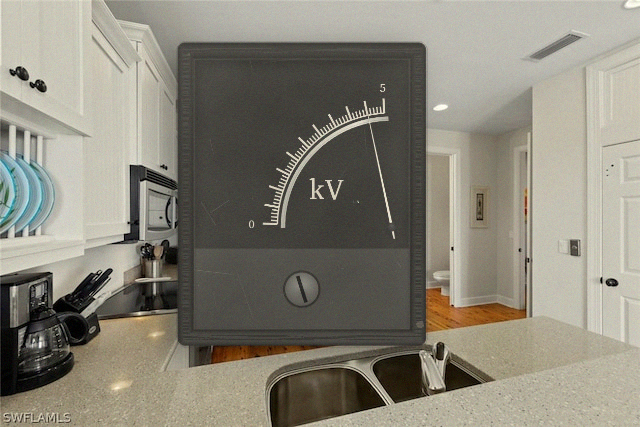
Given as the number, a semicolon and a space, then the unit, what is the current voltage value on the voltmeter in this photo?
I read 4.5; kV
